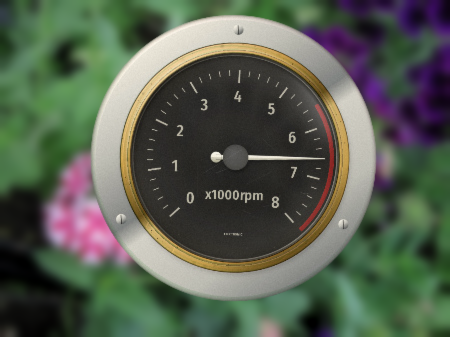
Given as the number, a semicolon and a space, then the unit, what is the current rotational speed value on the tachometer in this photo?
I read 6600; rpm
